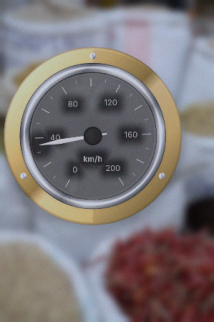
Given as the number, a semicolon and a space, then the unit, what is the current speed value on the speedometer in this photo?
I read 35; km/h
